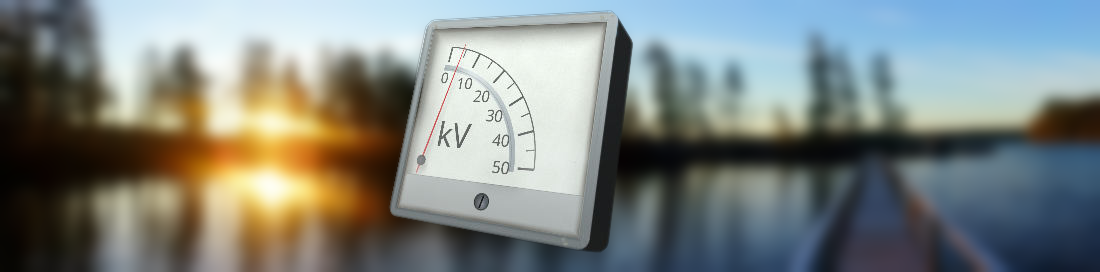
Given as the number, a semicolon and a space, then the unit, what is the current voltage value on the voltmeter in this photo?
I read 5; kV
